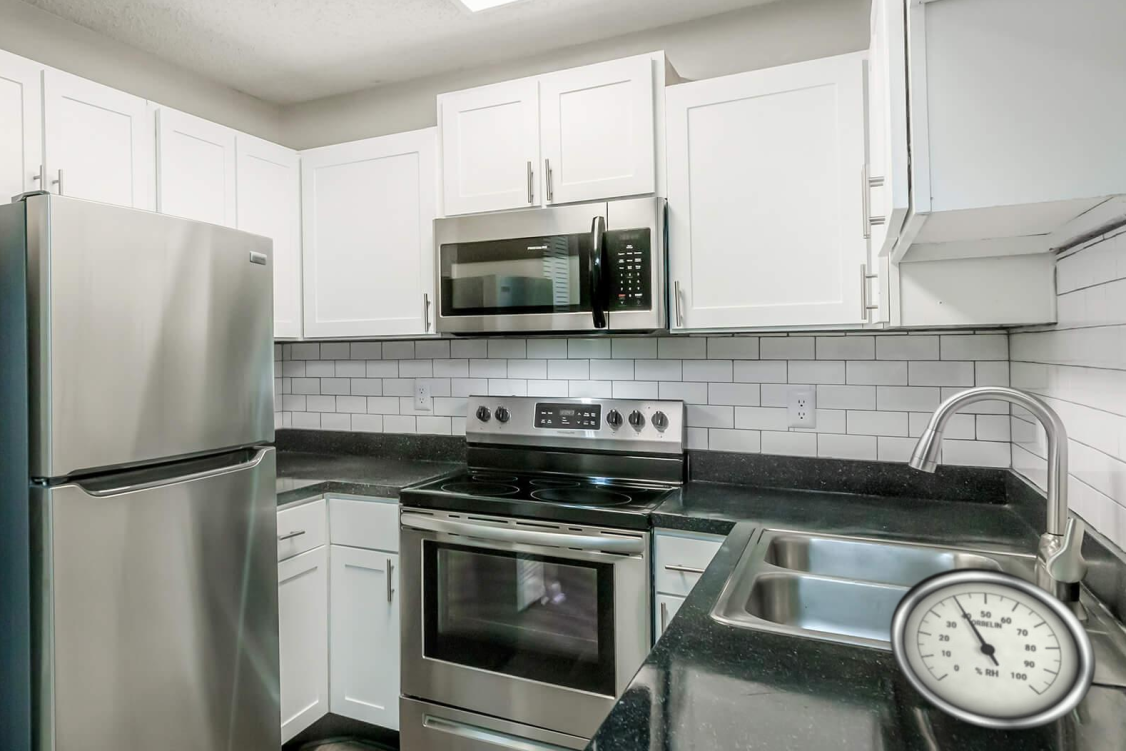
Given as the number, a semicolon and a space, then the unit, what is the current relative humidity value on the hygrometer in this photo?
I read 40; %
